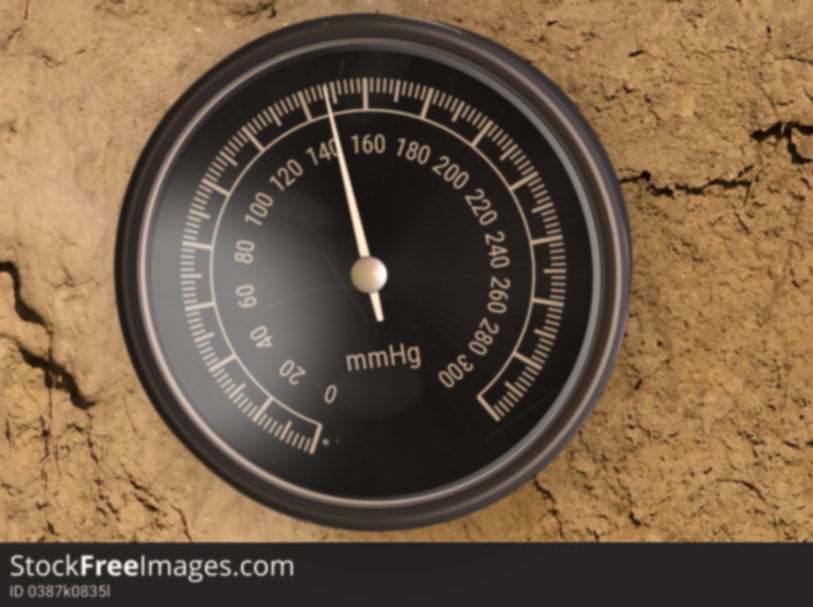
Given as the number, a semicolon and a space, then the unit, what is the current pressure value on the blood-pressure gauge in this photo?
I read 148; mmHg
